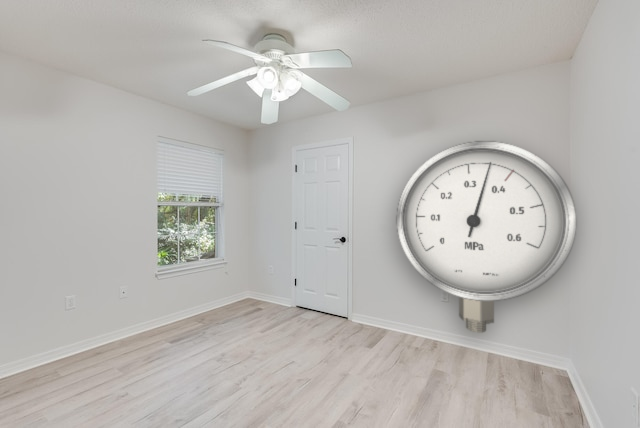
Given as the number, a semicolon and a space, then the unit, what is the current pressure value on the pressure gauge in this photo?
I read 0.35; MPa
